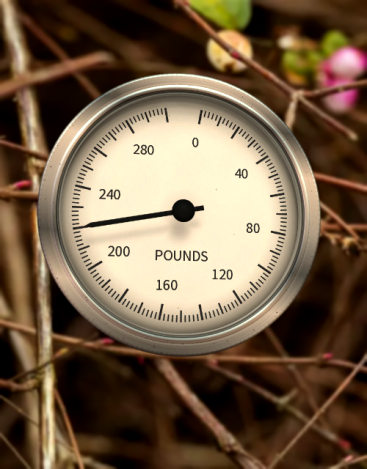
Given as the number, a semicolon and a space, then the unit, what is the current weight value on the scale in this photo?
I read 220; lb
